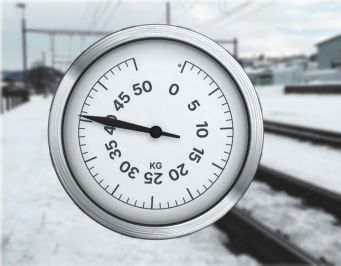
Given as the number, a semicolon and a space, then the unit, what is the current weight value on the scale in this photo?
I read 40.5; kg
